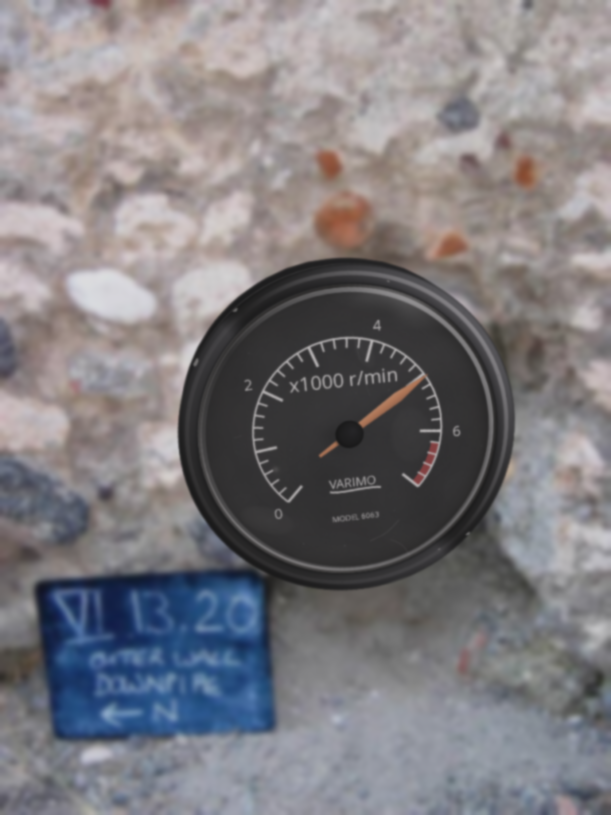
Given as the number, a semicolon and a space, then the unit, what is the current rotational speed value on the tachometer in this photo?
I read 5000; rpm
